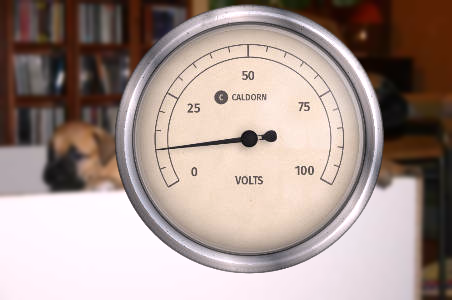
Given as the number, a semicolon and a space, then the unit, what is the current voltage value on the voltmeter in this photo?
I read 10; V
